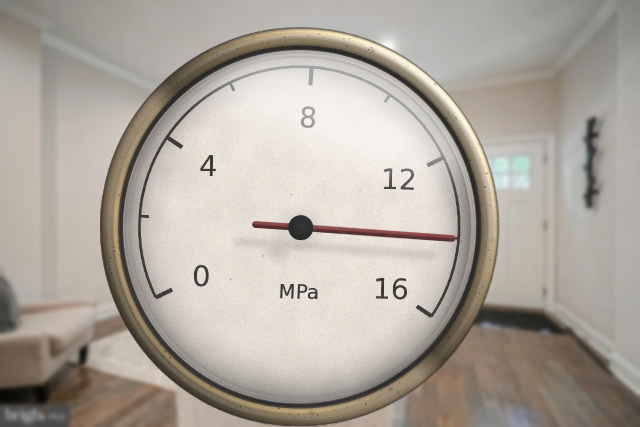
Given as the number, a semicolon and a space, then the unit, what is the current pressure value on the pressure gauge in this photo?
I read 14; MPa
